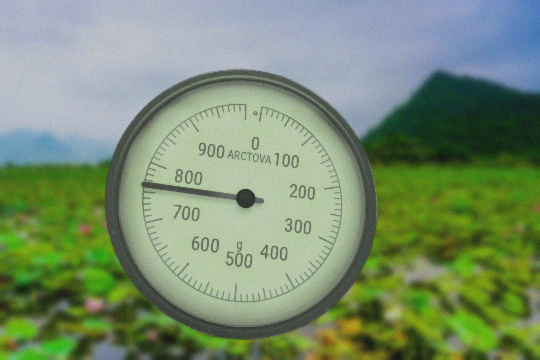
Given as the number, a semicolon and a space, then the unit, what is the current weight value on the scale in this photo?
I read 760; g
